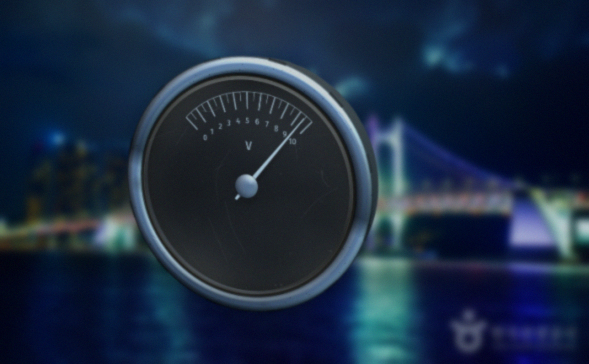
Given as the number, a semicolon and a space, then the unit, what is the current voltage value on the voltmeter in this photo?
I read 9.5; V
